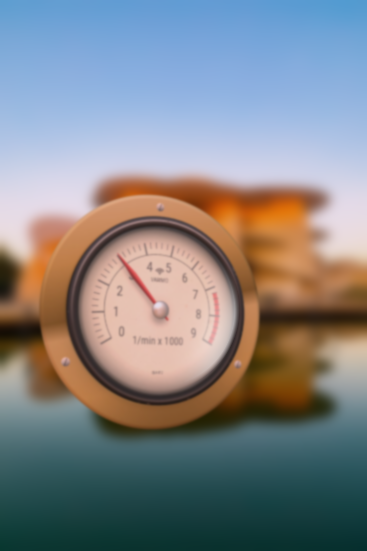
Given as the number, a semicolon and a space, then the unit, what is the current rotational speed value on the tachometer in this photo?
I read 3000; rpm
